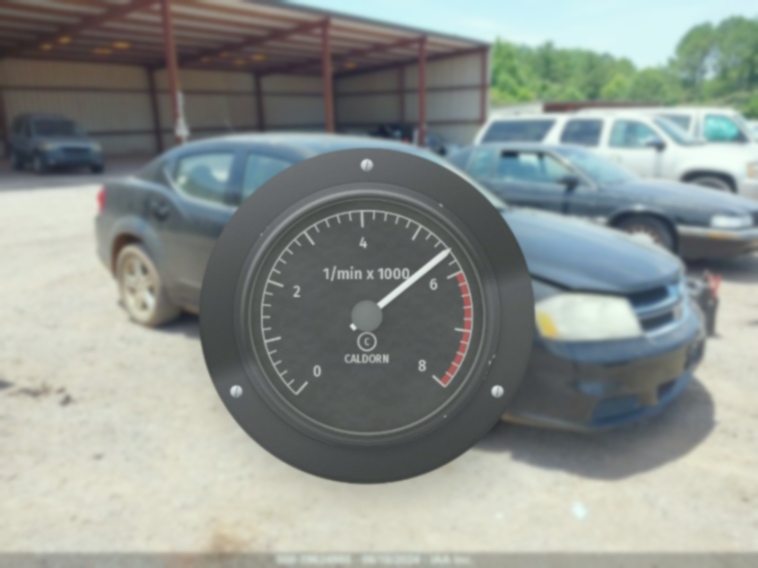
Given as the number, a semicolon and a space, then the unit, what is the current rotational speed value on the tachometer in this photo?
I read 5600; rpm
